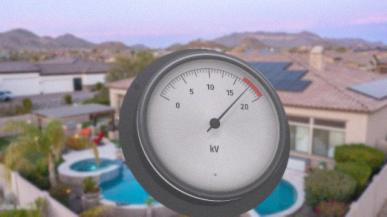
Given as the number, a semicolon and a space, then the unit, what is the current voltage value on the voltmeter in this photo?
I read 17.5; kV
